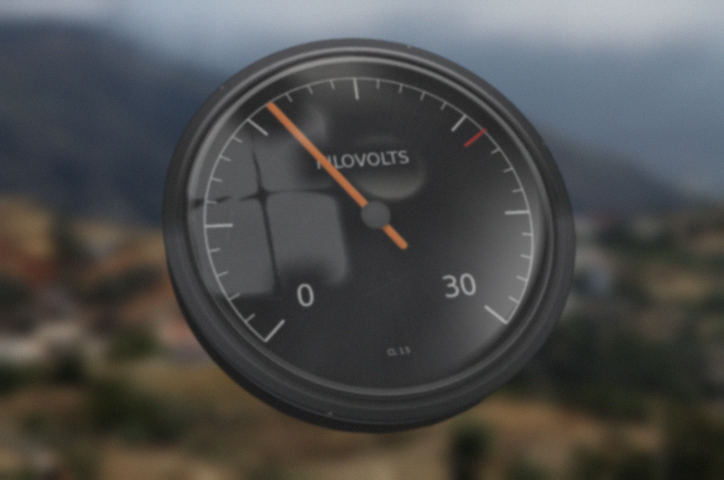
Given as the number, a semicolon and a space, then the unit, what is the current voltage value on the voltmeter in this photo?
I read 11; kV
